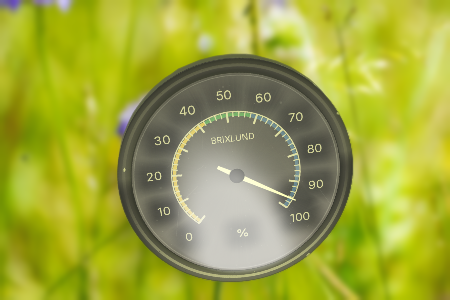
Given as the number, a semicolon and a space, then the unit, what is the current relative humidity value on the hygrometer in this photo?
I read 96; %
